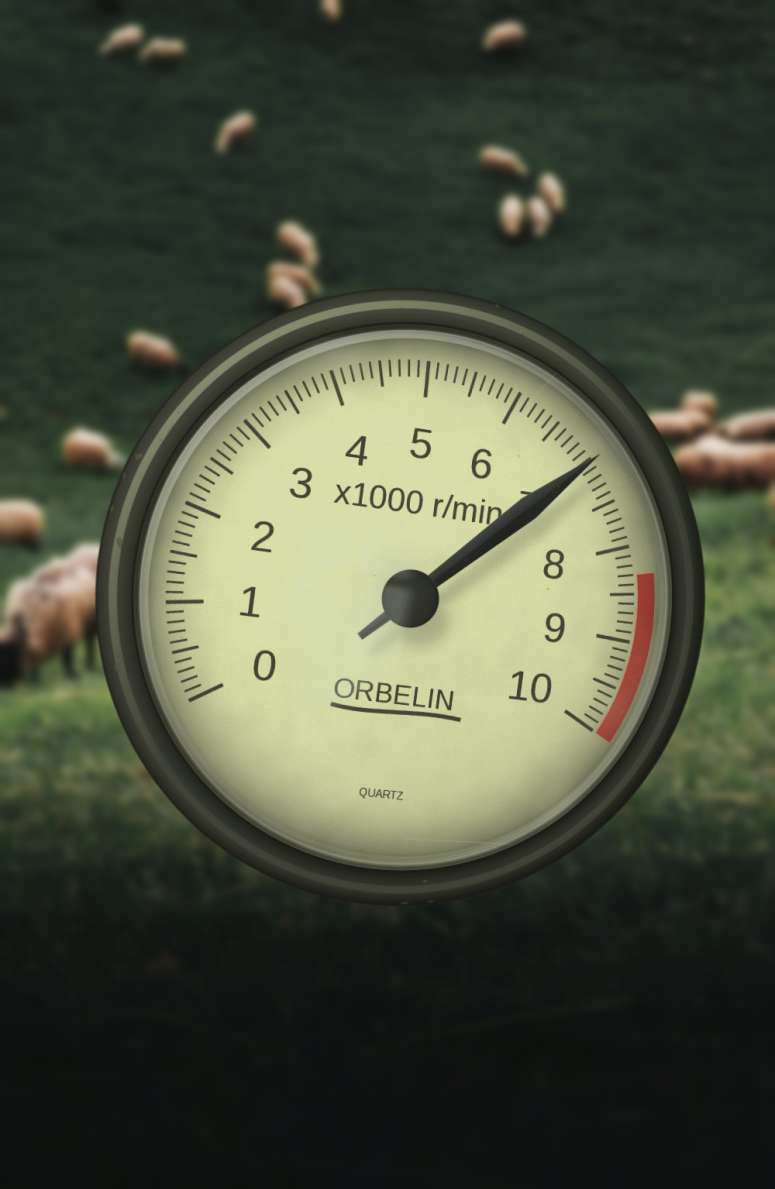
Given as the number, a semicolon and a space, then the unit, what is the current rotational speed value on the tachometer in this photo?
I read 7000; rpm
